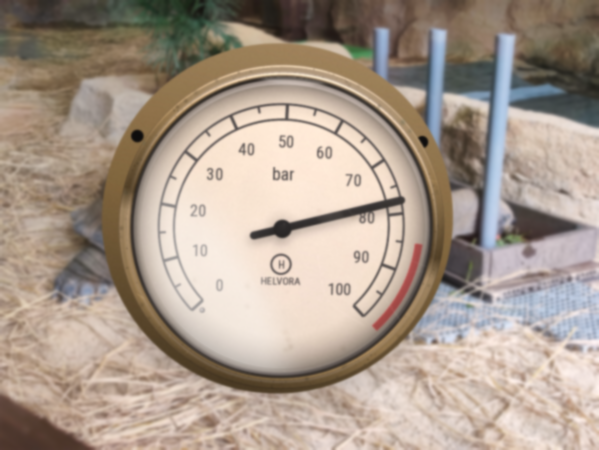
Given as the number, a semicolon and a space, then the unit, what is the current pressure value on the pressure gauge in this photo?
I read 77.5; bar
